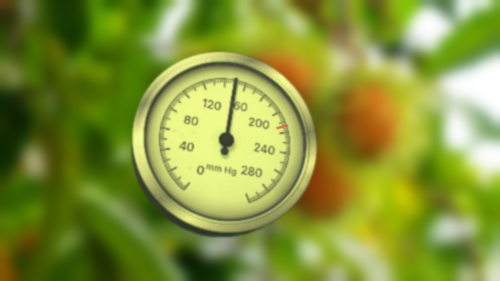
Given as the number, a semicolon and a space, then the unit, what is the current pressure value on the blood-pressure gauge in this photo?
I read 150; mmHg
